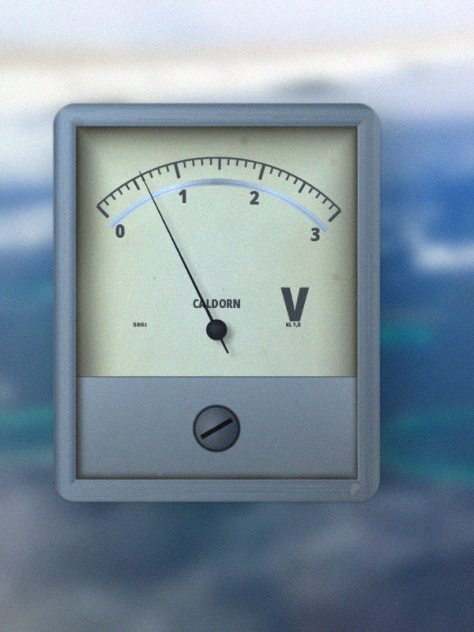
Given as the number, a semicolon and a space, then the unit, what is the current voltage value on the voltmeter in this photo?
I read 0.6; V
